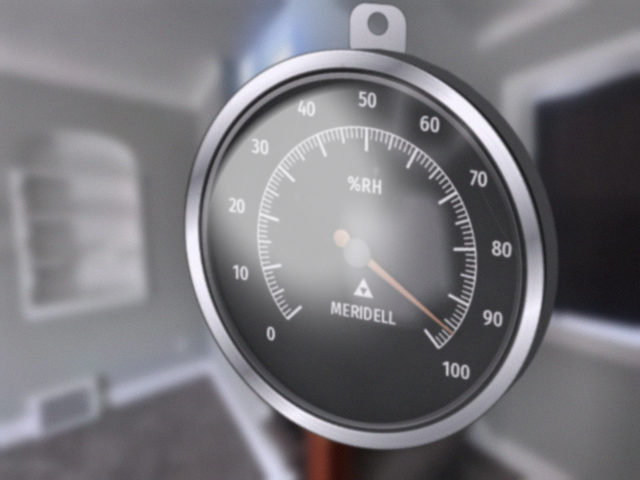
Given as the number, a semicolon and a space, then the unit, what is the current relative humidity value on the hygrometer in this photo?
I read 95; %
